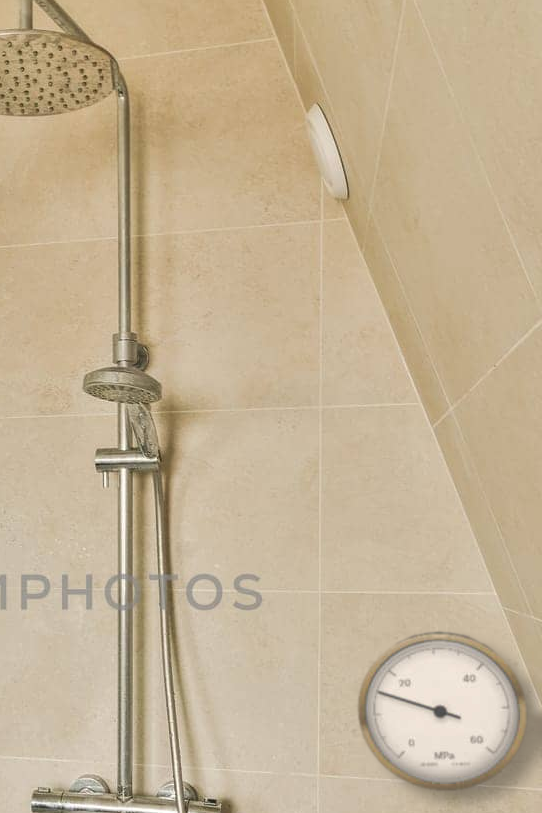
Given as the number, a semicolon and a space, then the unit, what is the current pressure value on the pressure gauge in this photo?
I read 15; MPa
